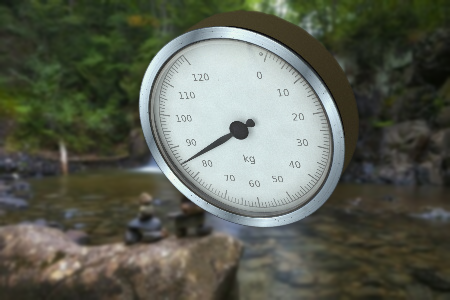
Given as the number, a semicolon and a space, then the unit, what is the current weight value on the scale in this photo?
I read 85; kg
